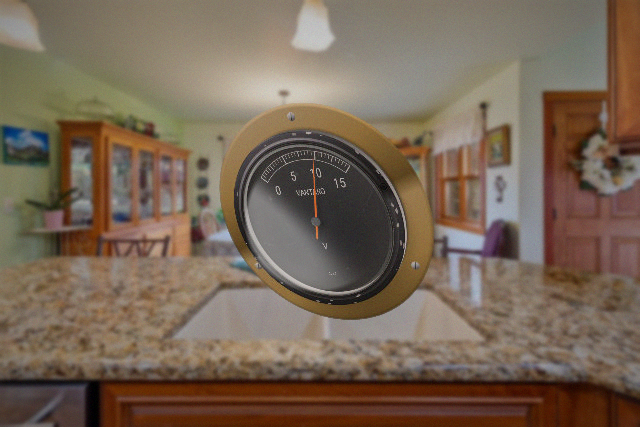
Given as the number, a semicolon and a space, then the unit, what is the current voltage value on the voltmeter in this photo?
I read 10; V
